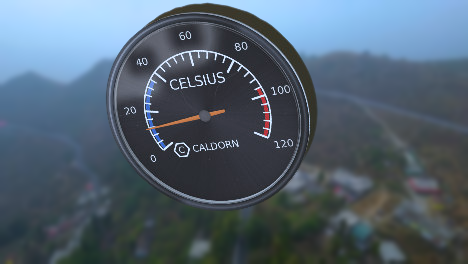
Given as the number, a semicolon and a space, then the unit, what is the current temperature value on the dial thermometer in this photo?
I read 12; °C
